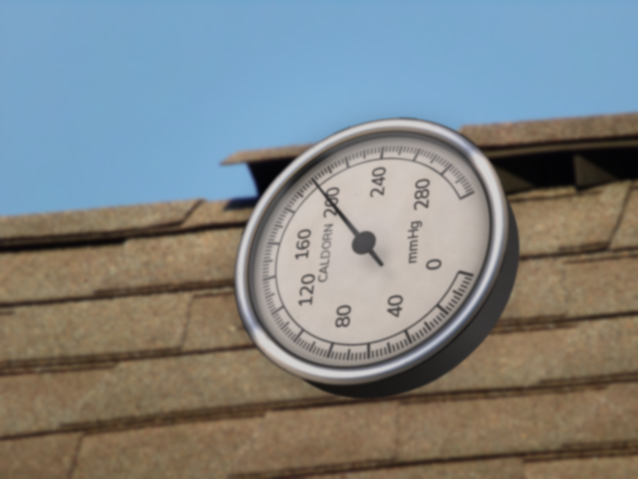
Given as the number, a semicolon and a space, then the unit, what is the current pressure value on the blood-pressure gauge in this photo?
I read 200; mmHg
